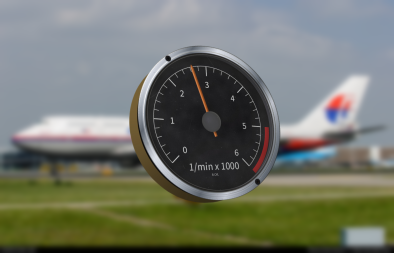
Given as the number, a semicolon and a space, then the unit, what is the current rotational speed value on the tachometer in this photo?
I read 2600; rpm
